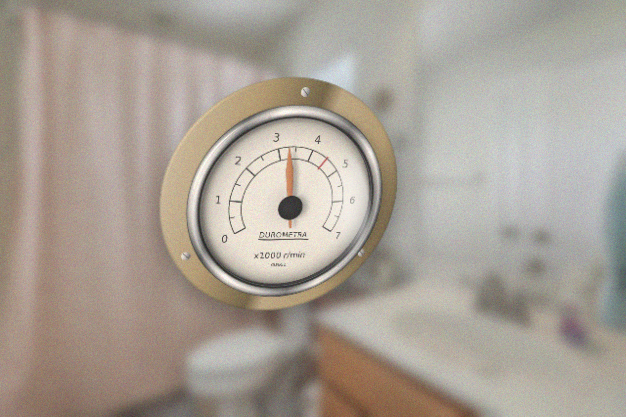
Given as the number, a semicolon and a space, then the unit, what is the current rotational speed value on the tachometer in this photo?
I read 3250; rpm
